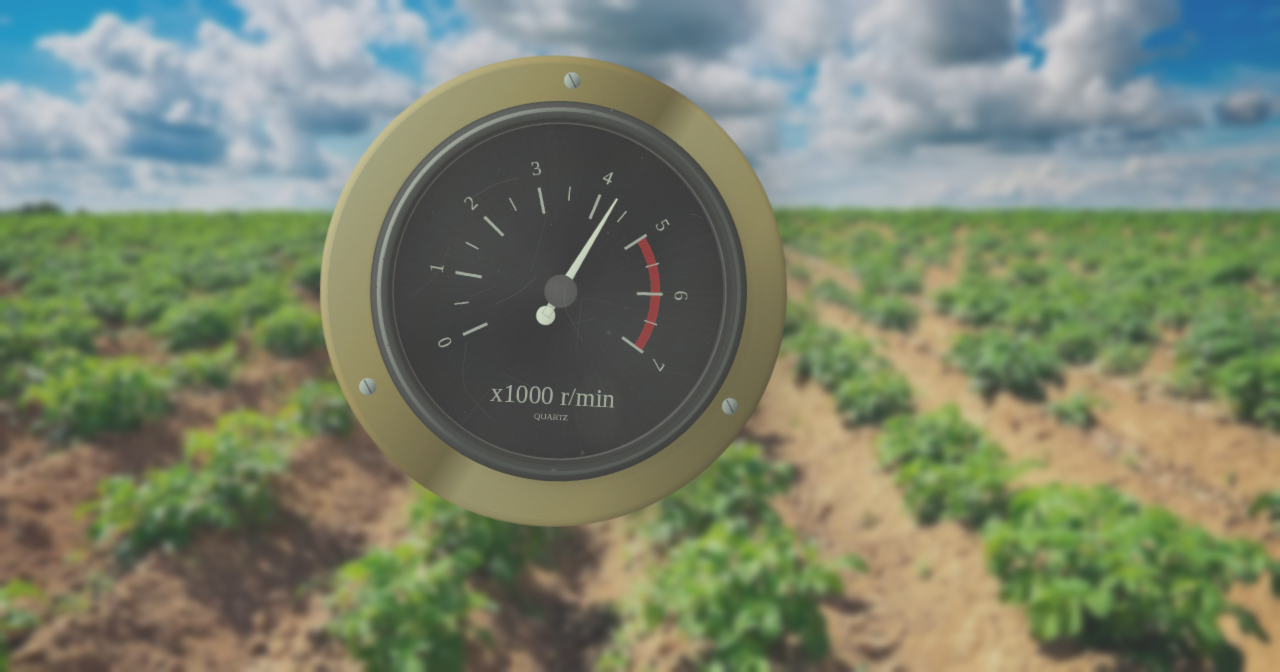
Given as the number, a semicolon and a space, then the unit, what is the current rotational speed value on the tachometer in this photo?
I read 4250; rpm
